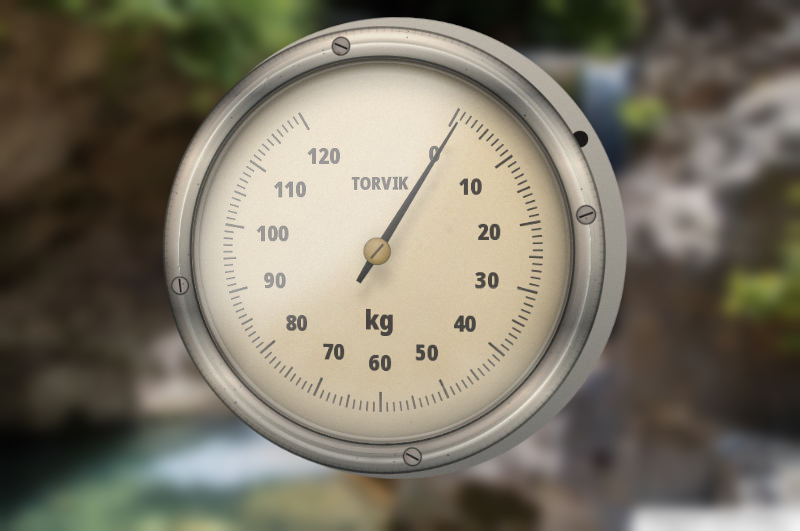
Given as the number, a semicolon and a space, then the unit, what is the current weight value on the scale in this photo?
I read 1; kg
